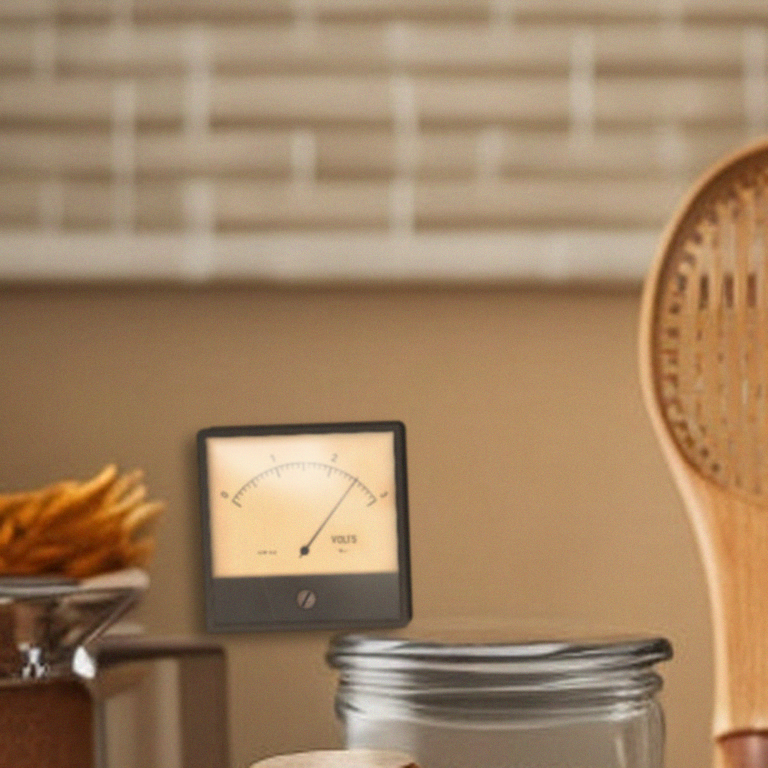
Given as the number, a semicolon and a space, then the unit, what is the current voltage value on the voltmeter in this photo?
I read 2.5; V
